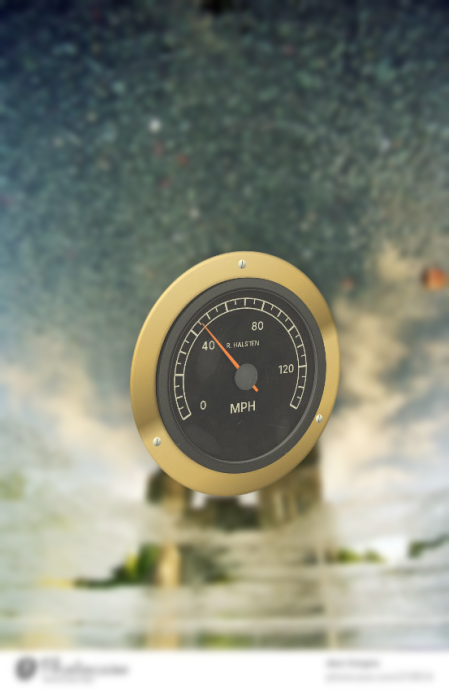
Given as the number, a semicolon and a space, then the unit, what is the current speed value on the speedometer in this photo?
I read 45; mph
